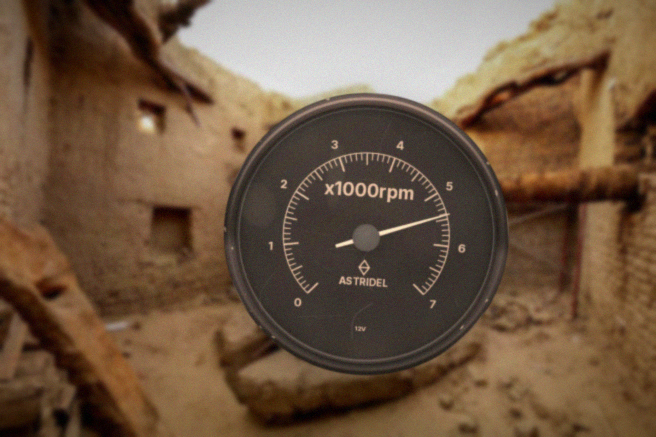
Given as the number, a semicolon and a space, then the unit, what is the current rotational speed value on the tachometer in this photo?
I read 5400; rpm
